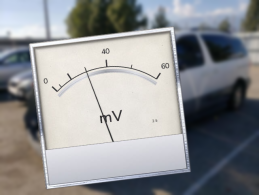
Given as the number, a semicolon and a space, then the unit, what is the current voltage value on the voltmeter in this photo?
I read 30; mV
